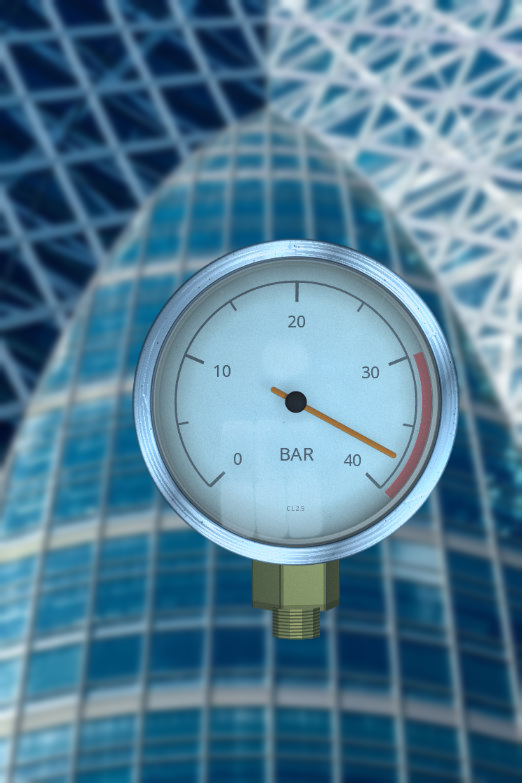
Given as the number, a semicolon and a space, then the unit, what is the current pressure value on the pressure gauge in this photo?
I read 37.5; bar
